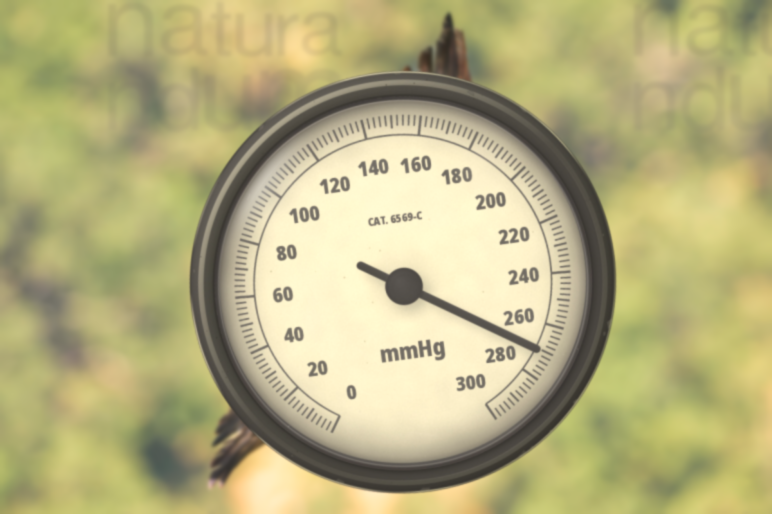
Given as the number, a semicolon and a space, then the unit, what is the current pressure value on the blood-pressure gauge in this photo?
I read 270; mmHg
